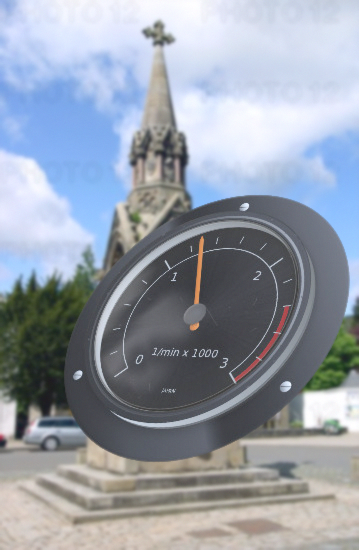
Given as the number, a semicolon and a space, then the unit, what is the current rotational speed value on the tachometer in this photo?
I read 1300; rpm
